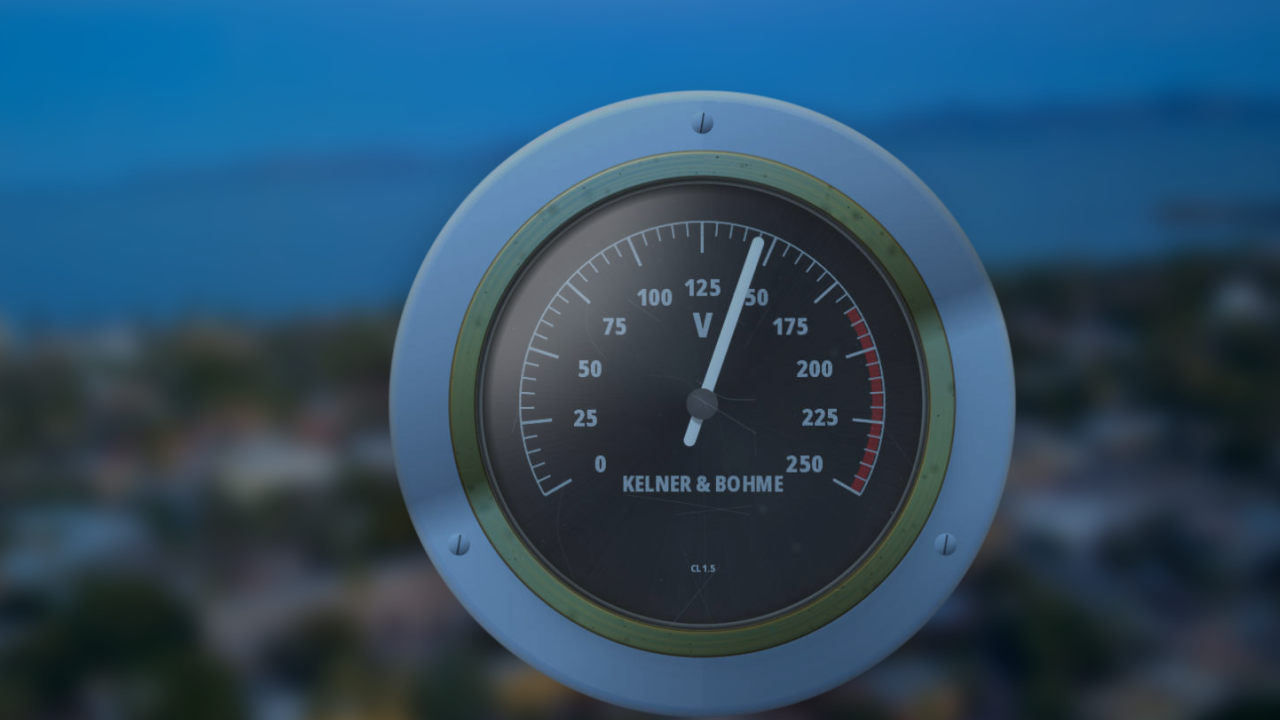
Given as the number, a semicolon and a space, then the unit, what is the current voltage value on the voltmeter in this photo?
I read 145; V
